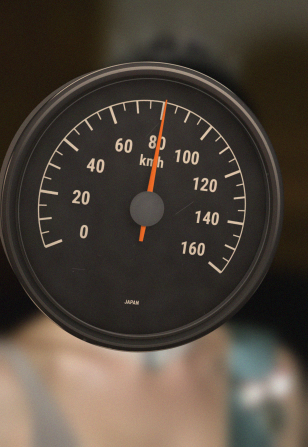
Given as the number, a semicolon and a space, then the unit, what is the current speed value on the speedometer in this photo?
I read 80; km/h
